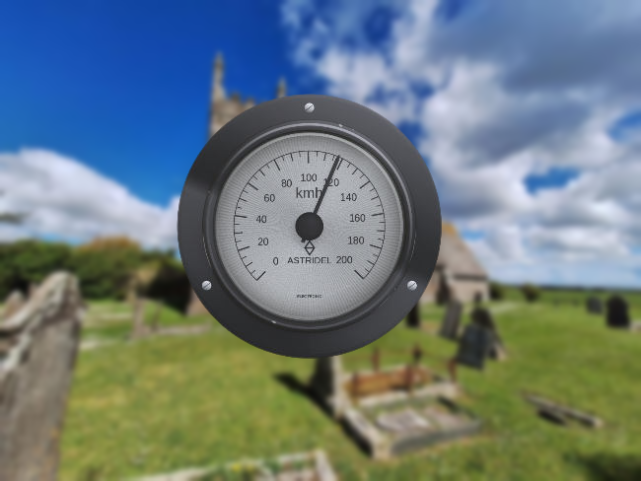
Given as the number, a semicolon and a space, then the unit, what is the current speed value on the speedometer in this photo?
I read 117.5; km/h
